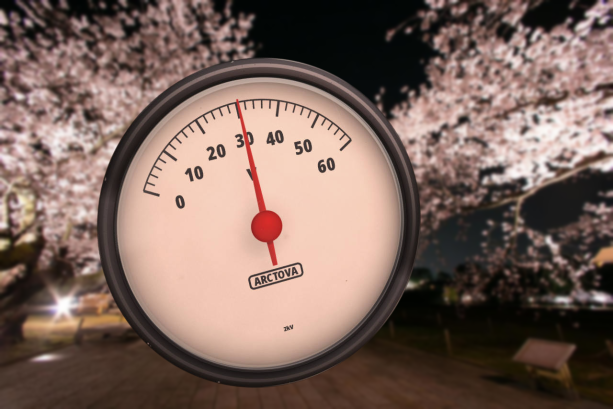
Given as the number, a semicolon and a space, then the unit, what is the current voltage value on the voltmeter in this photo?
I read 30; V
